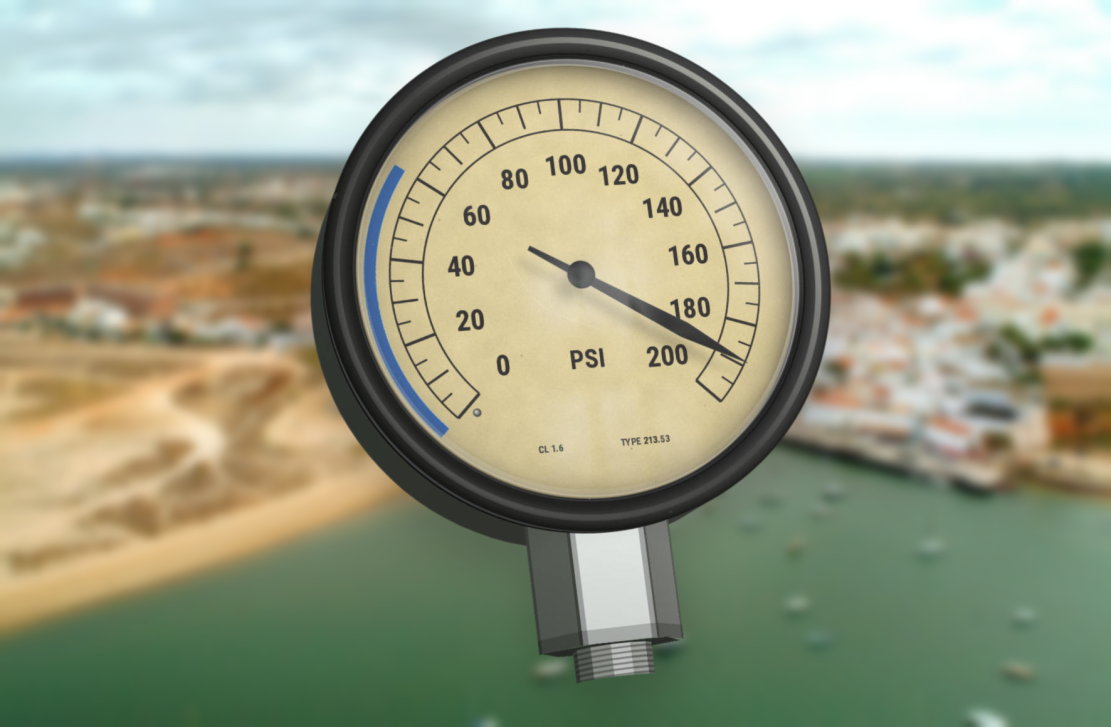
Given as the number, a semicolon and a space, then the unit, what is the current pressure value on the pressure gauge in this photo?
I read 190; psi
